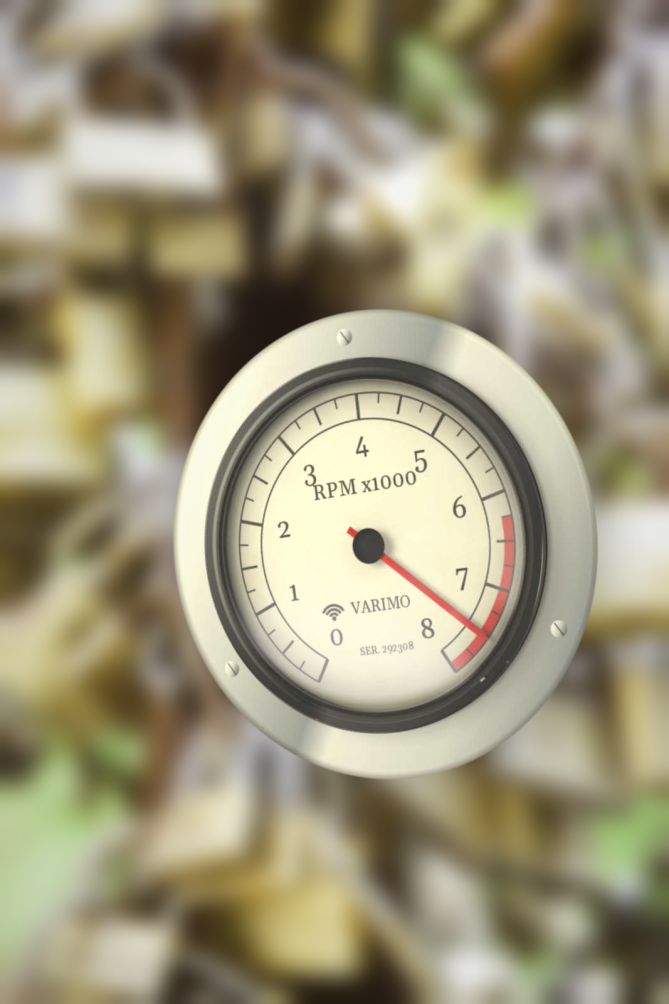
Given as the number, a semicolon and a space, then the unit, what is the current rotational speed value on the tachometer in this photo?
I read 7500; rpm
